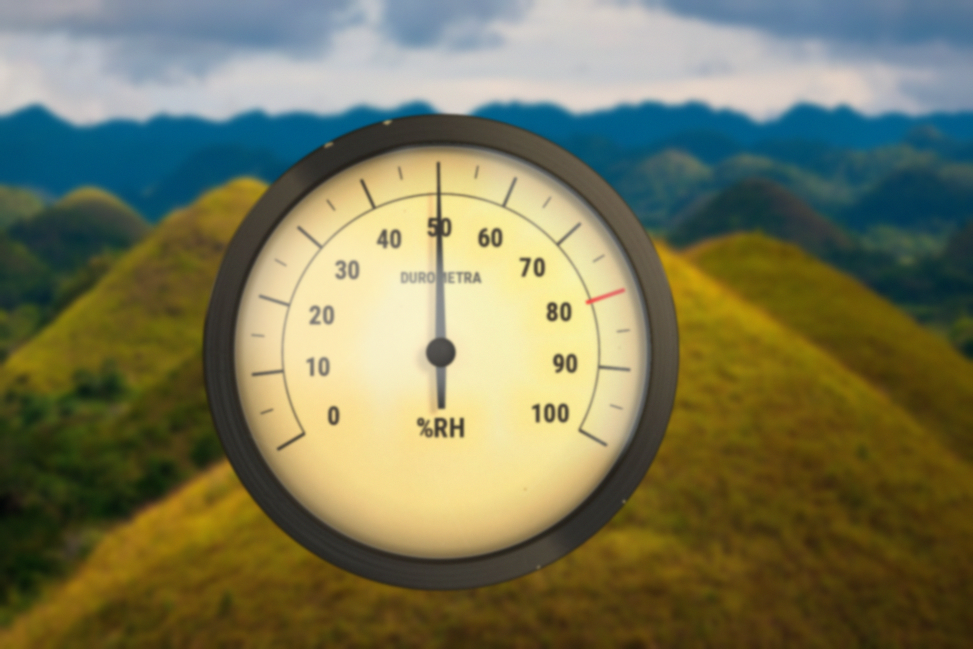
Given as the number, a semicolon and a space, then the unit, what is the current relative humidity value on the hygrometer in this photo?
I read 50; %
